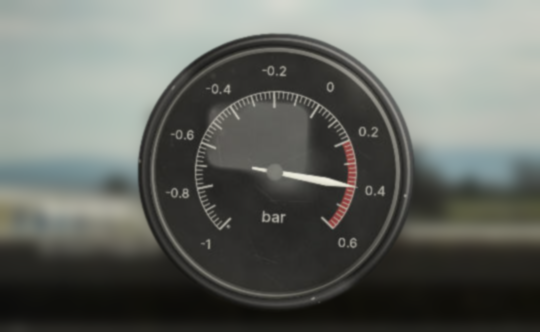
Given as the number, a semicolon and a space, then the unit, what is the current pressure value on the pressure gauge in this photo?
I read 0.4; bar
